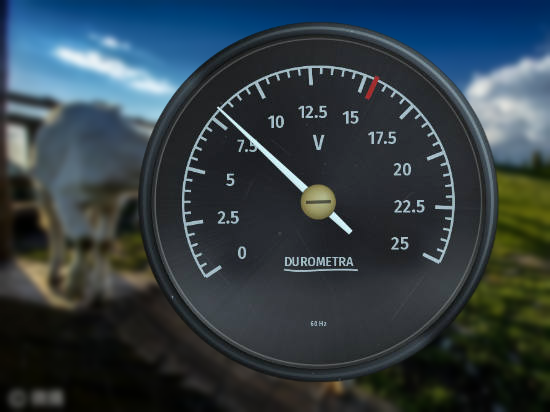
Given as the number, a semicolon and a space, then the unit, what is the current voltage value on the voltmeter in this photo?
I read 8; V
